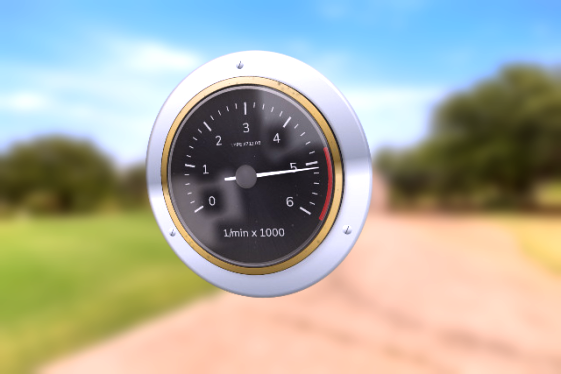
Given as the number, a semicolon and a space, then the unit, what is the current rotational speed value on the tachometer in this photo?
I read 5100; rpm
